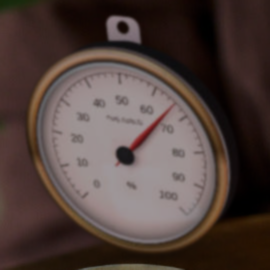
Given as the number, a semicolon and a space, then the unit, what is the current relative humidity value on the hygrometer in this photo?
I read 66; %
